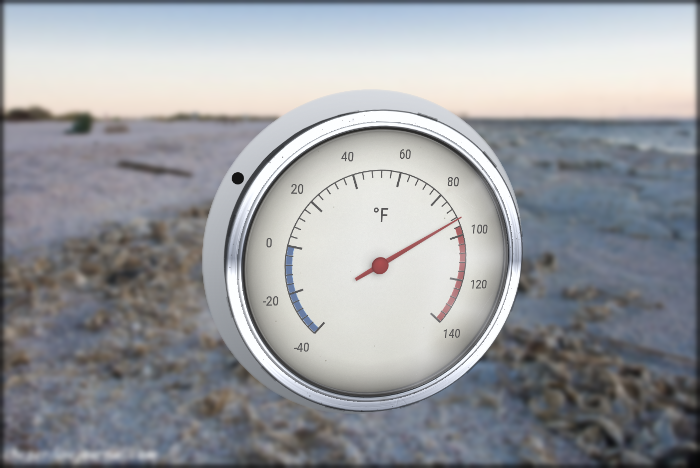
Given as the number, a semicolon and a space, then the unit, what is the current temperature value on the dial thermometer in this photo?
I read 92; °F
